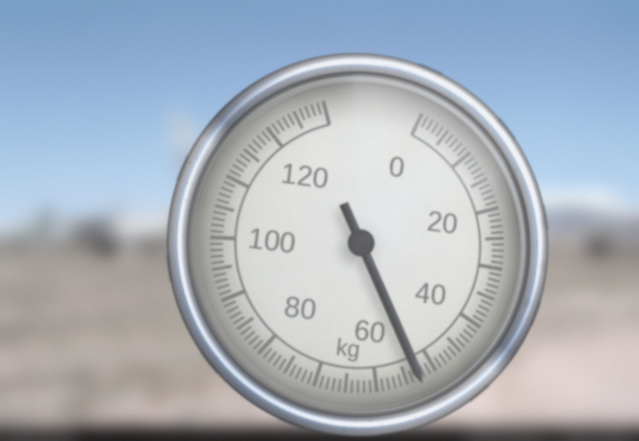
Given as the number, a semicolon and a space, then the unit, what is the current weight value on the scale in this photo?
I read 53; kg
